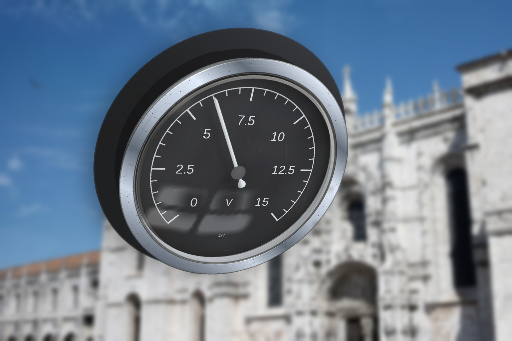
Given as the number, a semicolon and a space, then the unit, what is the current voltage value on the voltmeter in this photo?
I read 6; V
